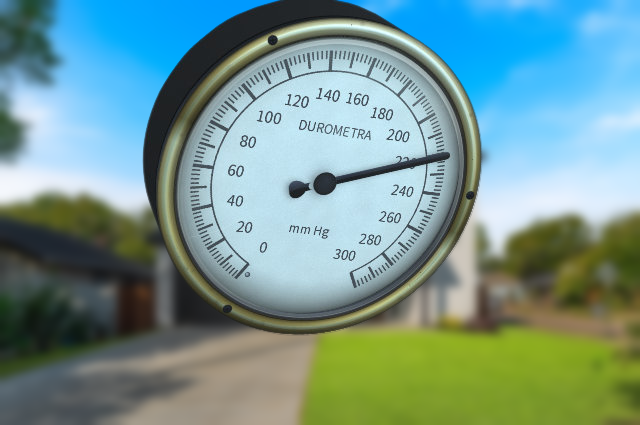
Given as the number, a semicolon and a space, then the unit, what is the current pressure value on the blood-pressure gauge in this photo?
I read 220; mmHg
